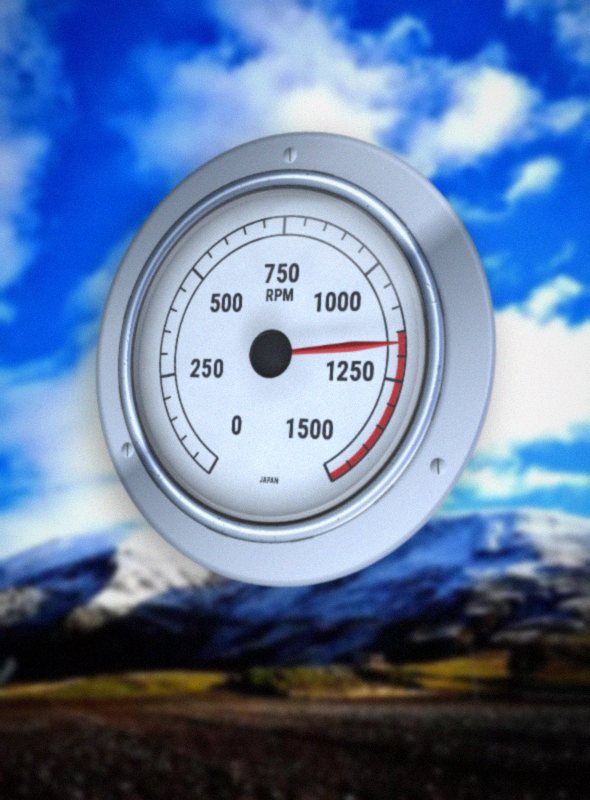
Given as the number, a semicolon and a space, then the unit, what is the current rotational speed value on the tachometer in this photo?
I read 1175; rpm
